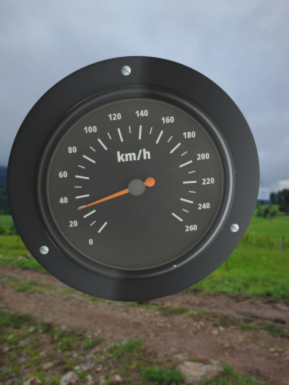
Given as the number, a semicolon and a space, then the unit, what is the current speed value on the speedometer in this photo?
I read 30; km/h
